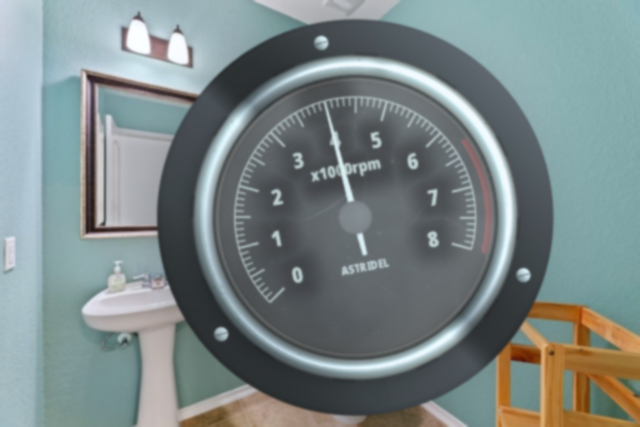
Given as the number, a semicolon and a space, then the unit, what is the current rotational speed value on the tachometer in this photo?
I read 4000; rpm
